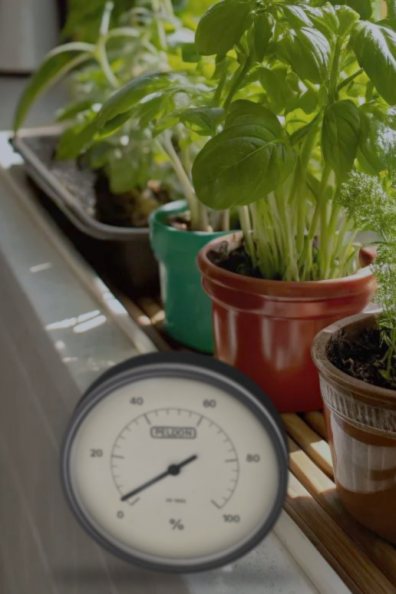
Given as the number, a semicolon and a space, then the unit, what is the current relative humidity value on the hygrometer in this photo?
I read 4; %
